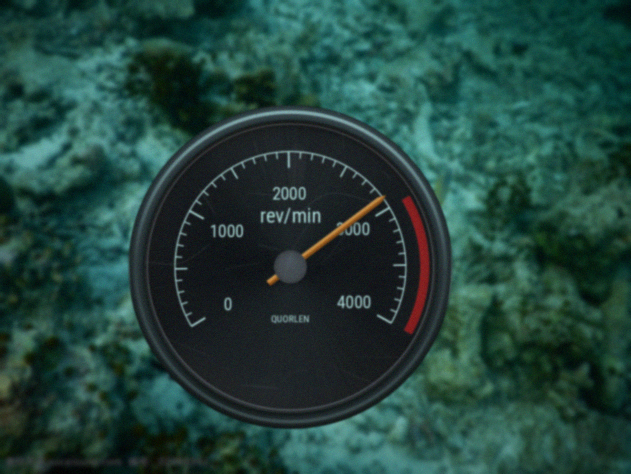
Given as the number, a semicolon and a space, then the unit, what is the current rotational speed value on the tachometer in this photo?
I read 2900; rpm
